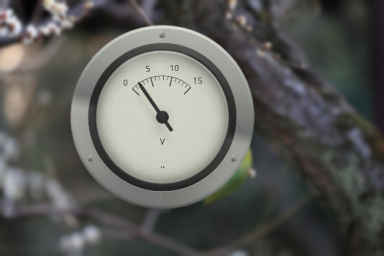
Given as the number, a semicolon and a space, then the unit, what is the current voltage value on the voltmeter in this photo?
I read 2; V
